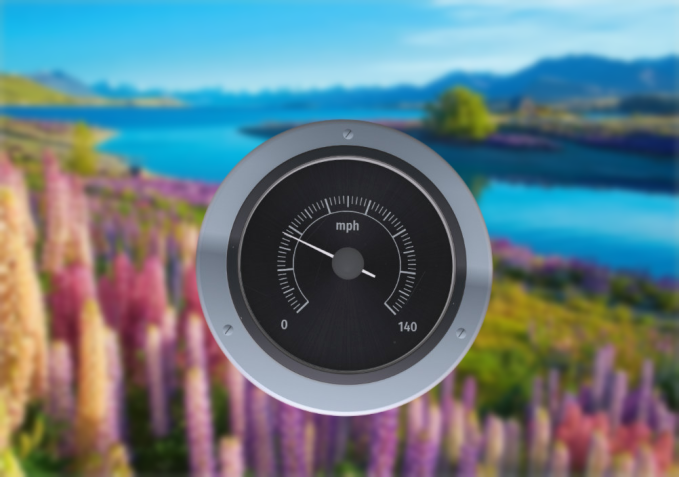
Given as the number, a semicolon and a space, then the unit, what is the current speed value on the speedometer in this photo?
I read 36; mph
